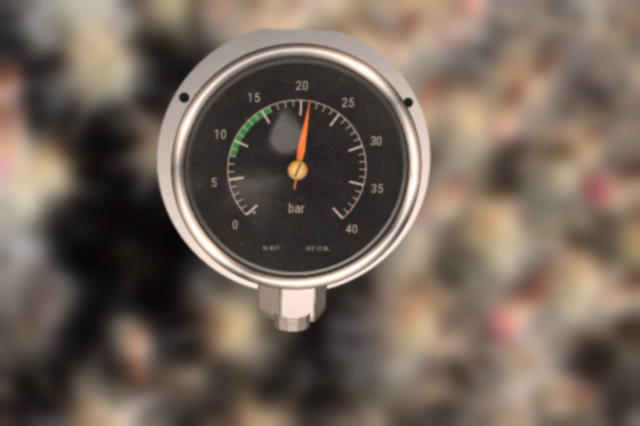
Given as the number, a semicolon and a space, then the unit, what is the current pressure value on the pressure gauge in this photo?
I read 21; bar
